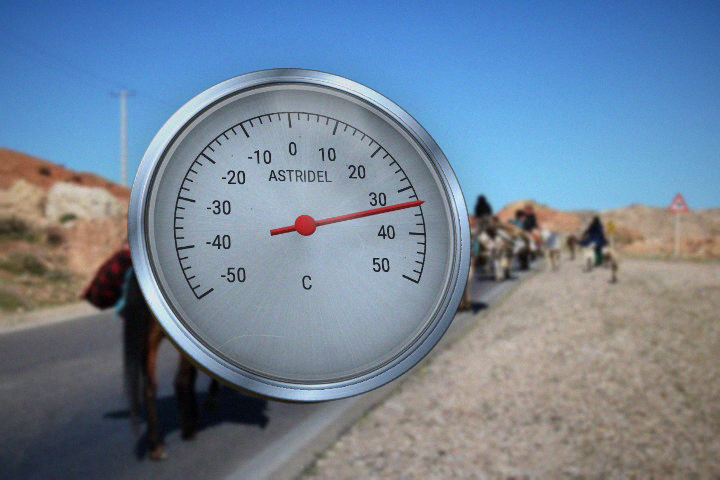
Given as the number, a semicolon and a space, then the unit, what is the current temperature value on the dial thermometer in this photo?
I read 34; °C
